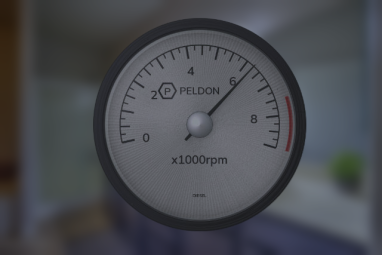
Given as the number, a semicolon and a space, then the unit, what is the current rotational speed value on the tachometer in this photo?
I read 6250; rpm
